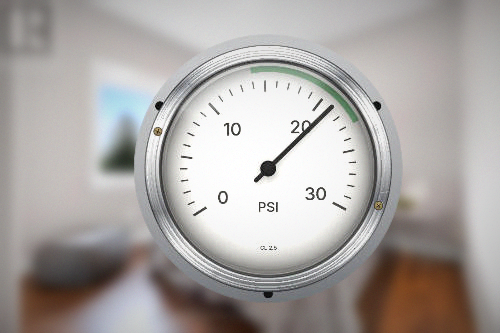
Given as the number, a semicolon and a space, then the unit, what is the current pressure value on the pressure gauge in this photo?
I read 21; psi
